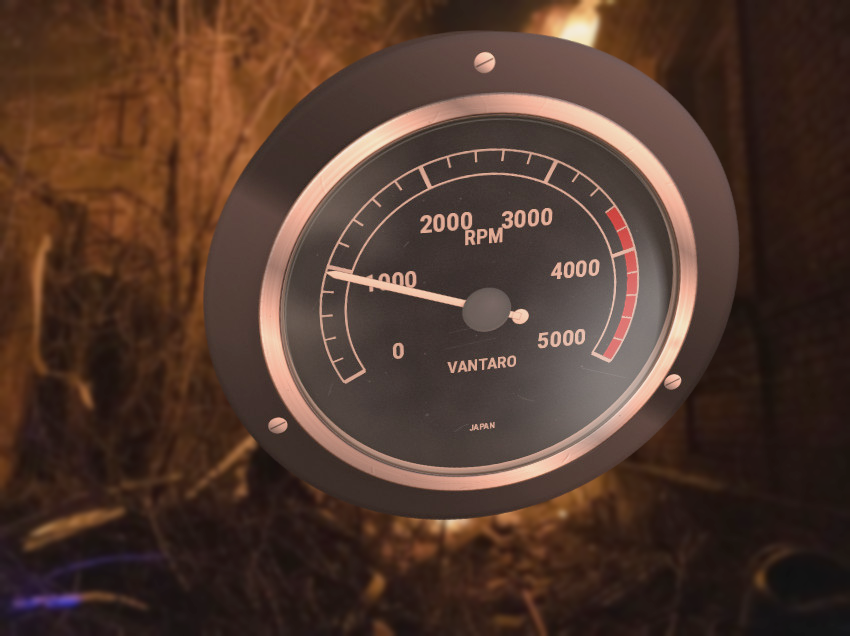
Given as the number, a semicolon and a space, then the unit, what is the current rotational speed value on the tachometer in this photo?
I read 1000; rpm
